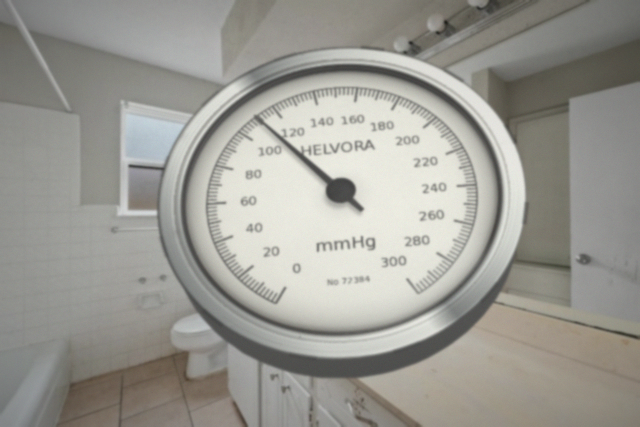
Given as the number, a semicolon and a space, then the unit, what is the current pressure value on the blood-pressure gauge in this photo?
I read 110; mmHg
